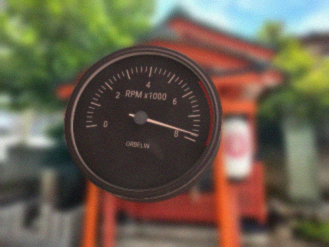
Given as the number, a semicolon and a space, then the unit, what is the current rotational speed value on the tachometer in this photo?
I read 7800; rpm
